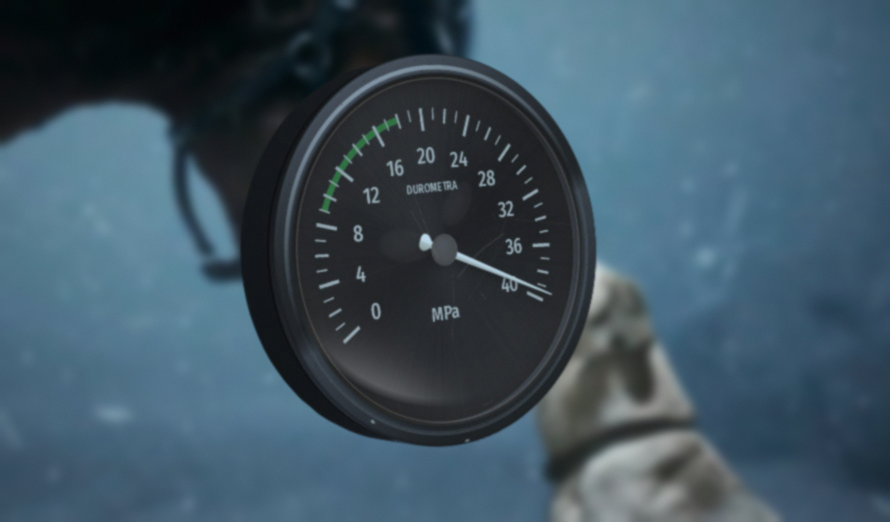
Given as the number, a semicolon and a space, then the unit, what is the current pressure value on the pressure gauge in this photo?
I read 39.5; MPa
